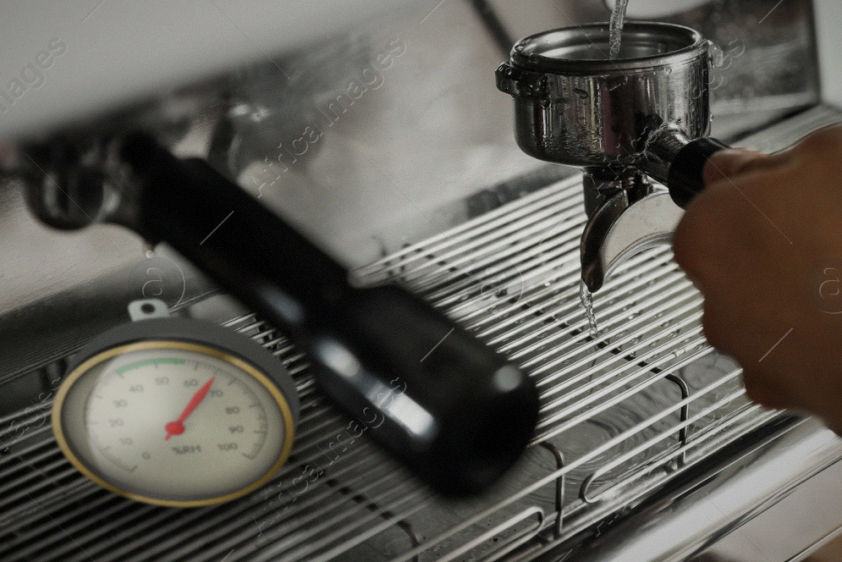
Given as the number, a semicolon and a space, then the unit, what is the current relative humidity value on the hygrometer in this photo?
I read 65; %
